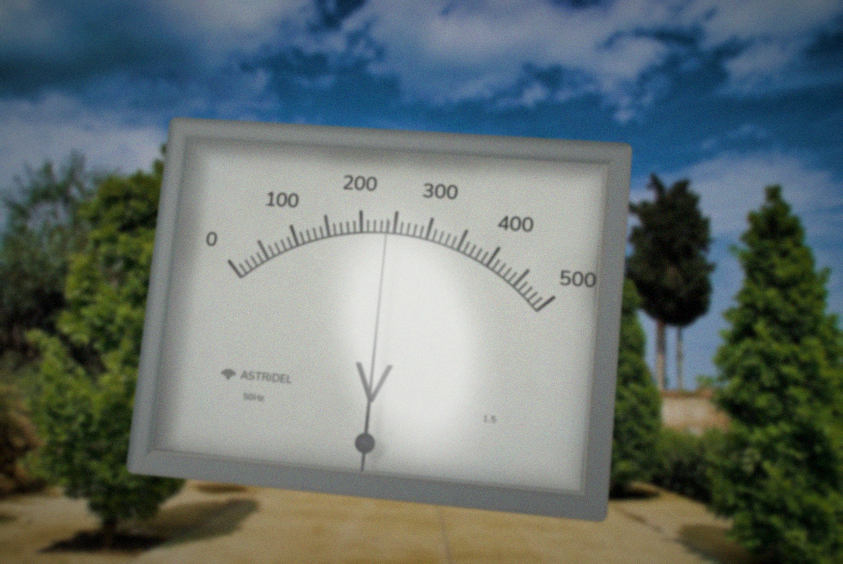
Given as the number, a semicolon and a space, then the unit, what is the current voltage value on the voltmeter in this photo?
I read 240; V
